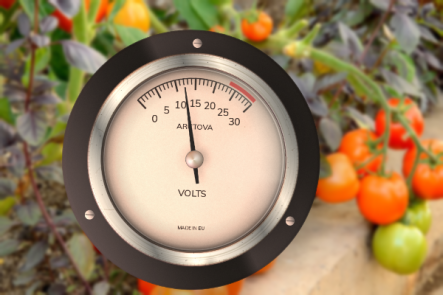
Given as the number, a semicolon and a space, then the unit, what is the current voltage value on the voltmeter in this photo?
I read 12; V
